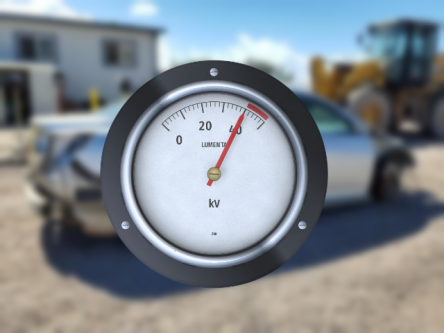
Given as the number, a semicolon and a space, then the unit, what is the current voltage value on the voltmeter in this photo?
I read 40; kV
